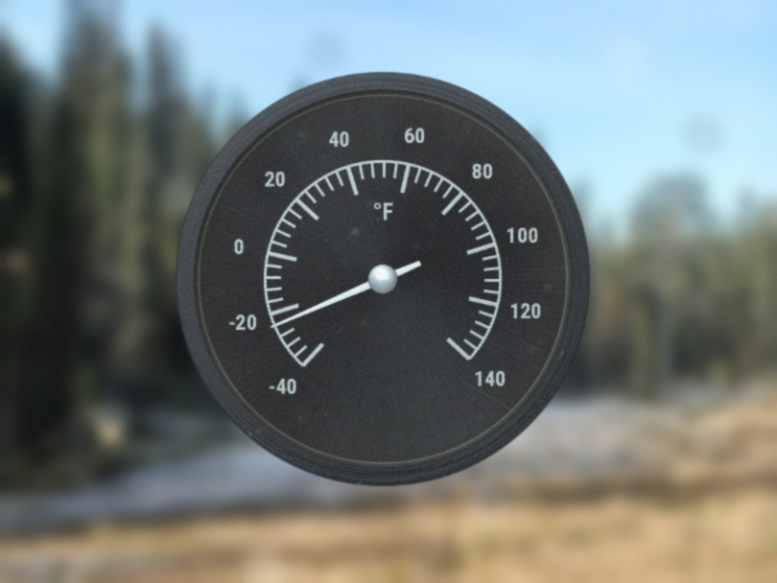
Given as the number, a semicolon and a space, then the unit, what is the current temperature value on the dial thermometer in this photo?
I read -24; °F
